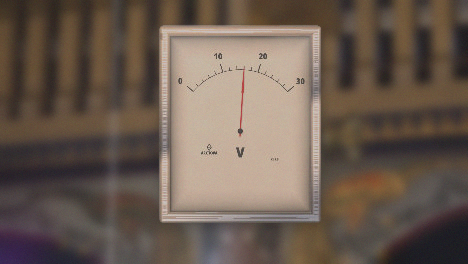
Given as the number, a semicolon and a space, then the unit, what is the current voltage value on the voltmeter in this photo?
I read 16; V
